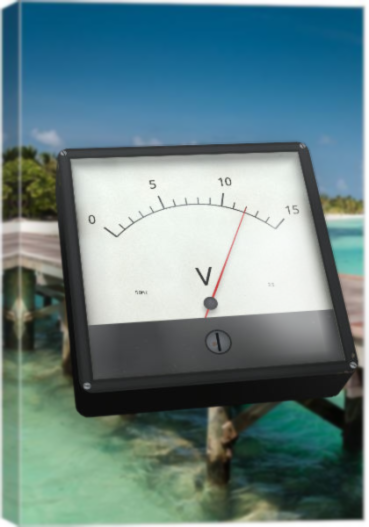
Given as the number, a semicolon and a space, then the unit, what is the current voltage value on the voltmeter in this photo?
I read 12; V
